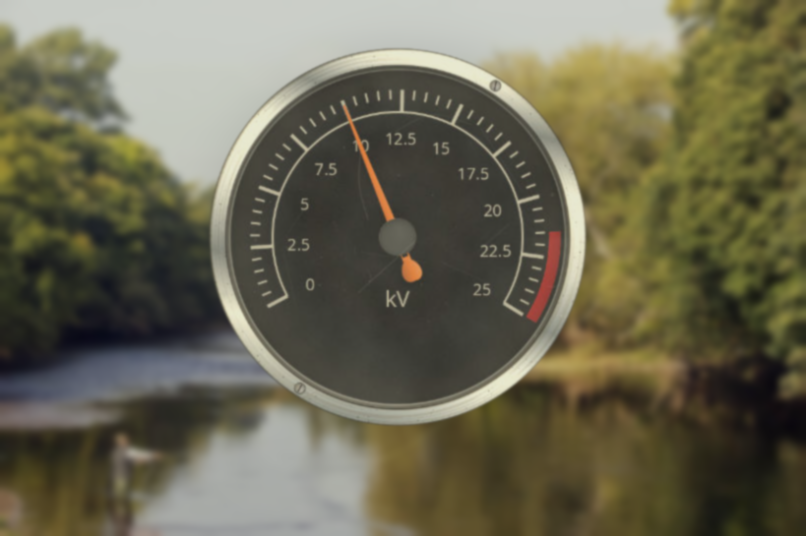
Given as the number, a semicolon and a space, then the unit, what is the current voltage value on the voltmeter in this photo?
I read 10; kV
